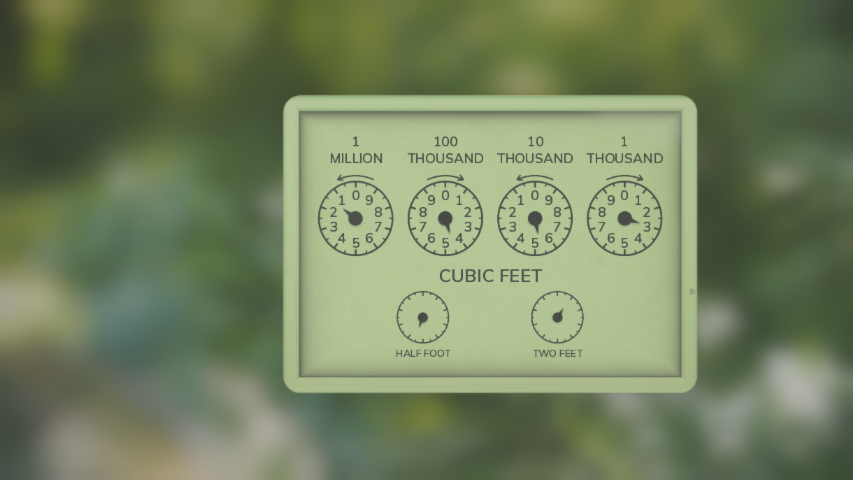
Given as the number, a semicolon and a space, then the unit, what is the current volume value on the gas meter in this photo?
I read 145300; ft³
